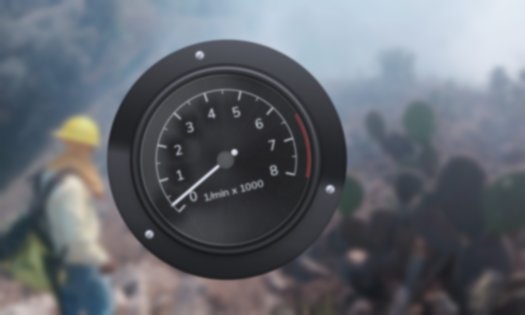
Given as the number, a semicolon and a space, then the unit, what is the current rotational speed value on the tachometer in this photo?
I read 250; rpm
